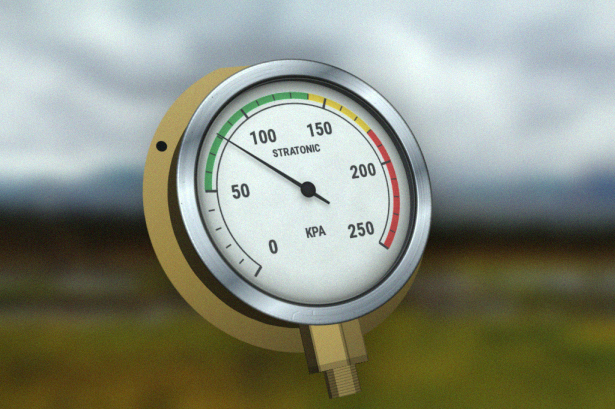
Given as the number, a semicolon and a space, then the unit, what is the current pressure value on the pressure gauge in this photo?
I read 80; kPa
